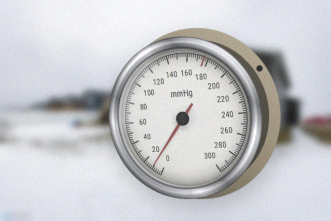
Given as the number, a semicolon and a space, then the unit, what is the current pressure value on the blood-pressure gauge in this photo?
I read 10; mmHg
